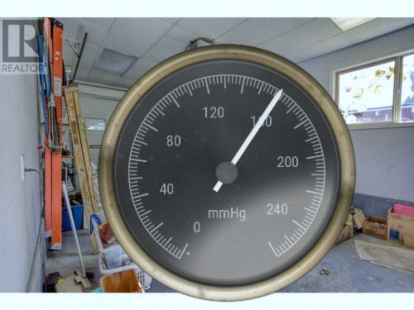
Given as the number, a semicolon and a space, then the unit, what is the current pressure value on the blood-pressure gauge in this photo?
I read 160; mmHg
